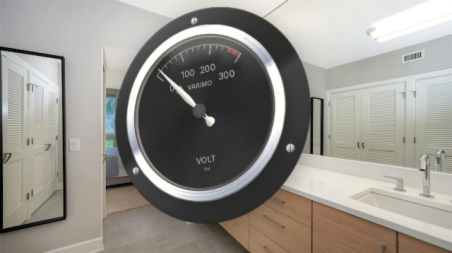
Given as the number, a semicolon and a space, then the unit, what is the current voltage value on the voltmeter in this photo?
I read 20; V
